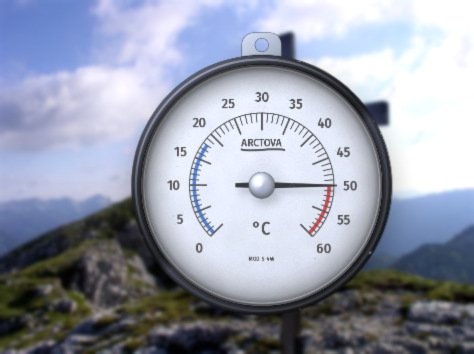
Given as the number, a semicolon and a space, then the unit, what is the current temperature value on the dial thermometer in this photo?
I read 50; °C
